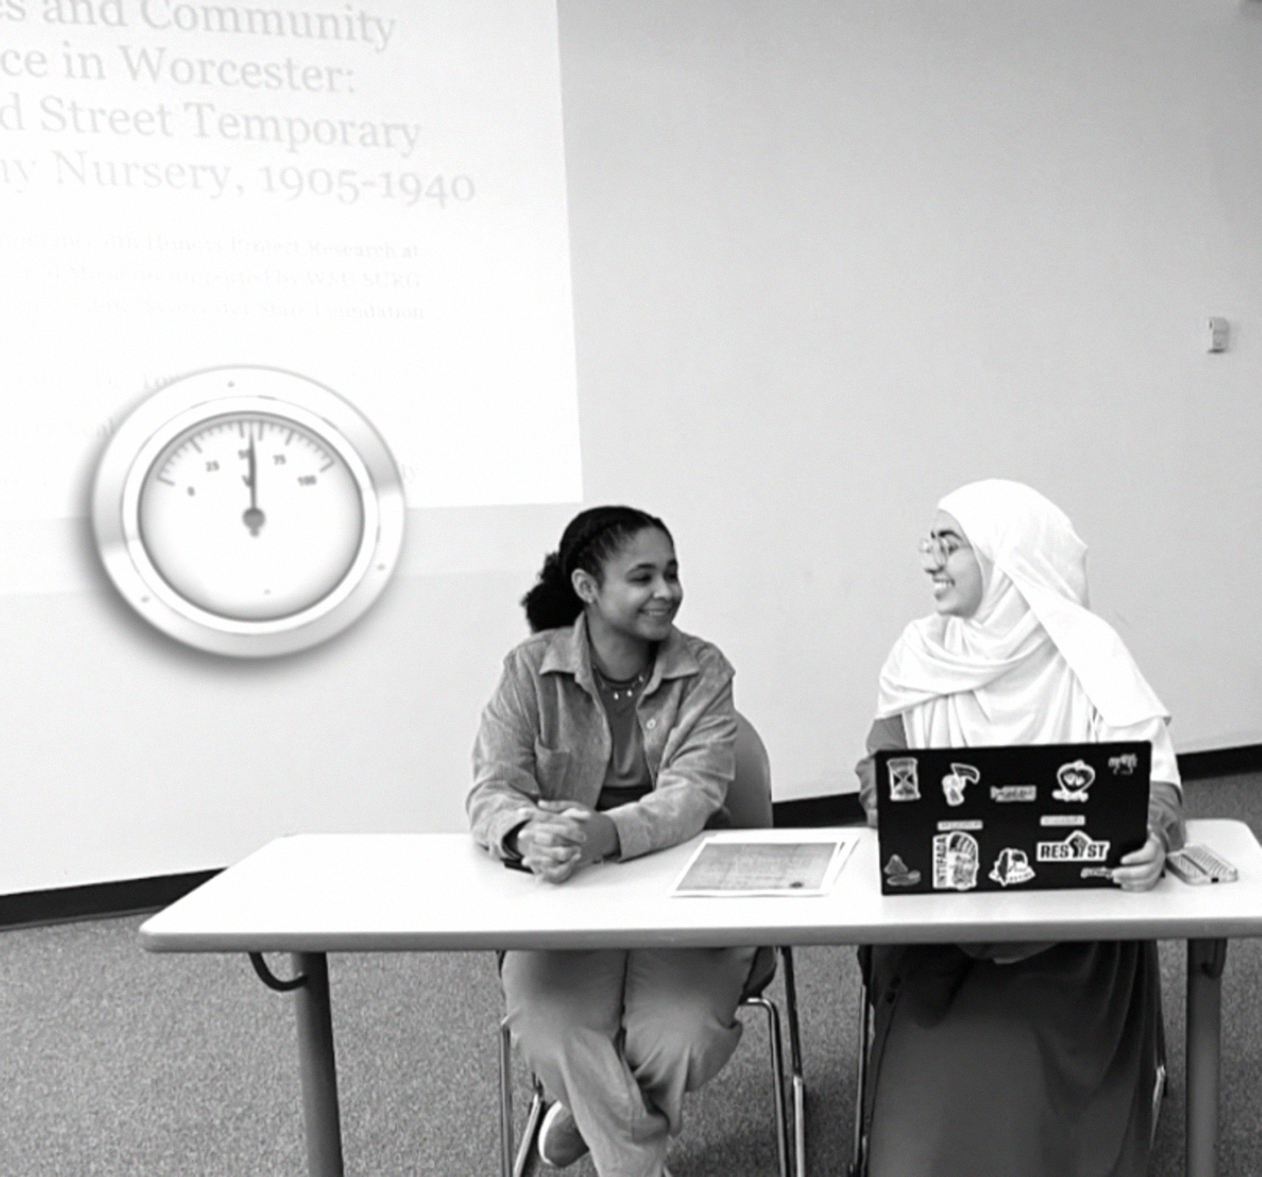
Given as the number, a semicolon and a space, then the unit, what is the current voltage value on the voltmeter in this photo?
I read 55; V
